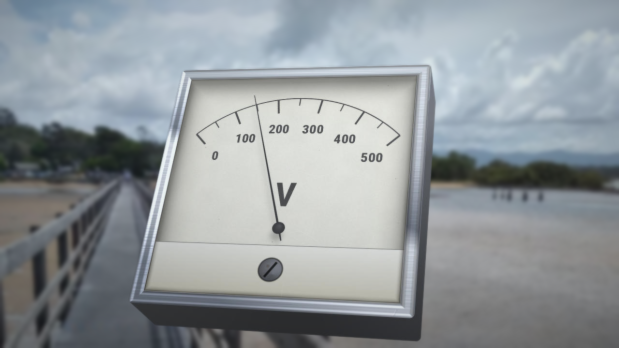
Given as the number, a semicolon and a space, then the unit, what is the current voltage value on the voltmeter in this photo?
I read 150; V
